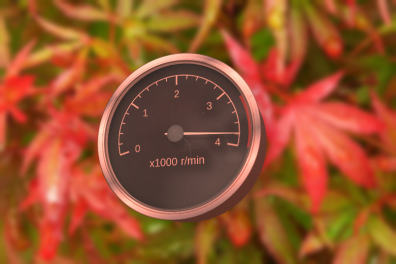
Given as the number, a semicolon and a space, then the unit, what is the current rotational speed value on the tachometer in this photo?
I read 3800; rpm
